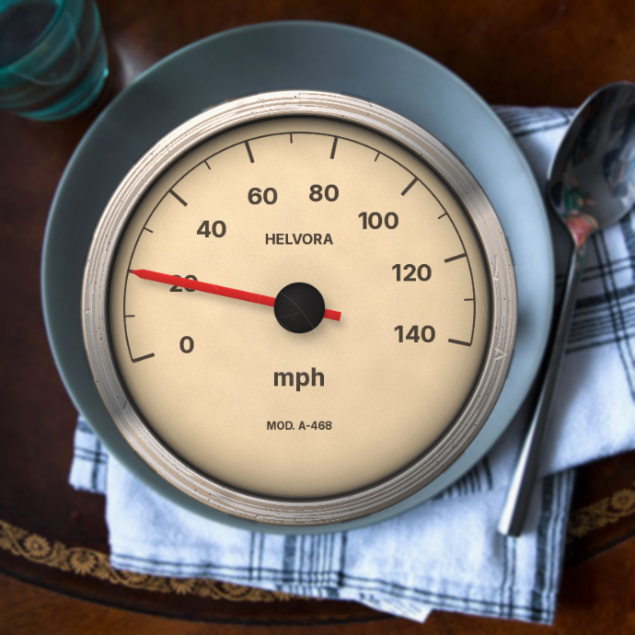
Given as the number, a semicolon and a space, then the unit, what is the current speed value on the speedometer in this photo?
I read 20; mph
